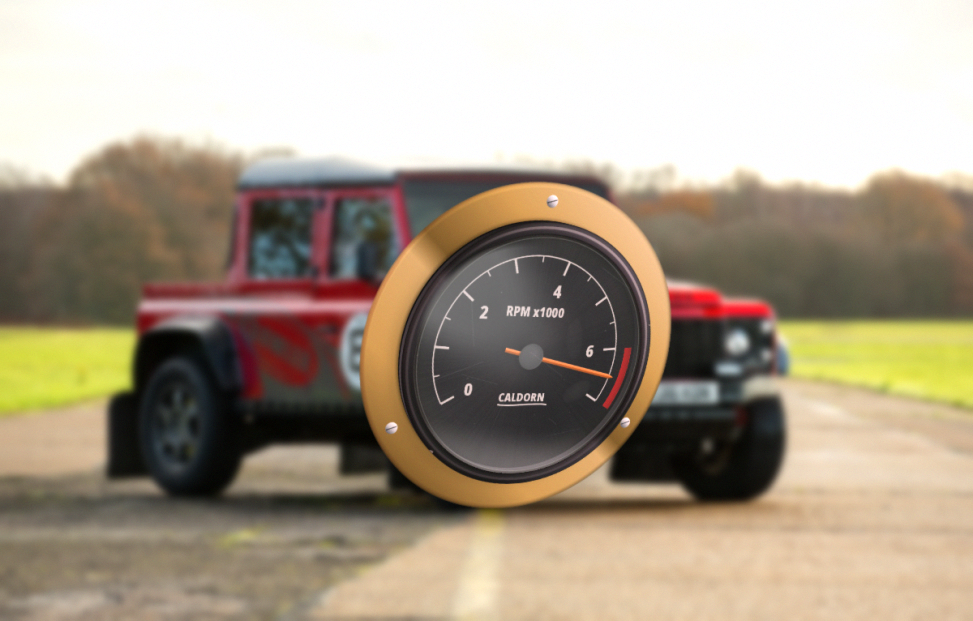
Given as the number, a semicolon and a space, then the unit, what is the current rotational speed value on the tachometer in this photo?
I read 6500; rpm
